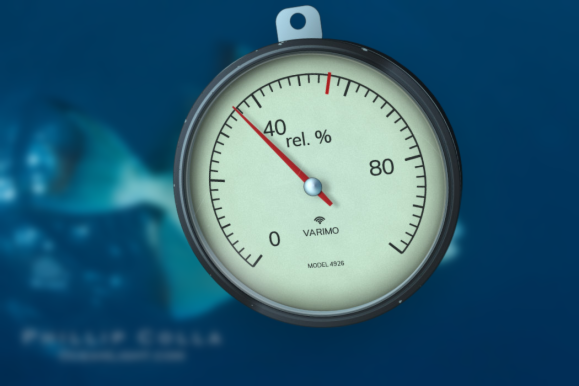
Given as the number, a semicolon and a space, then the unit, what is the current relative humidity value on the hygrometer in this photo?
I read 36; %
